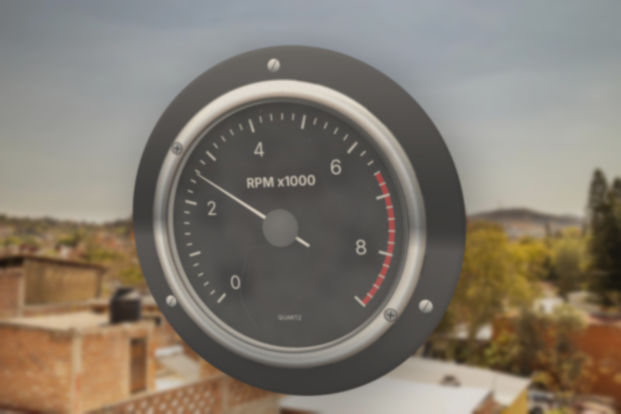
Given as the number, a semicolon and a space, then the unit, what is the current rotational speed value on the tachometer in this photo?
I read 2600; rpm
